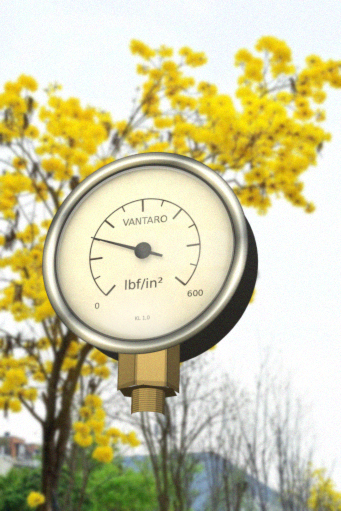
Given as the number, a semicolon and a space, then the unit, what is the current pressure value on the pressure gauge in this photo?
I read 150; psi
